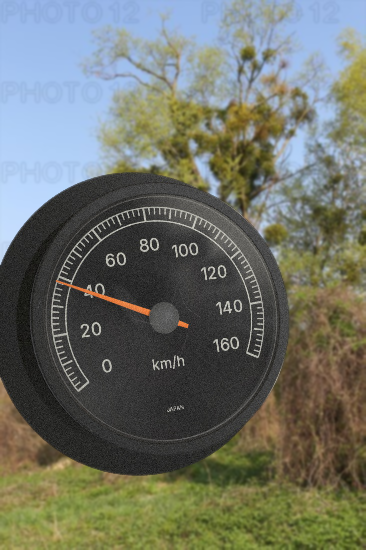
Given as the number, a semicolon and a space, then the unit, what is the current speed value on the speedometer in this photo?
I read 38; km/h
